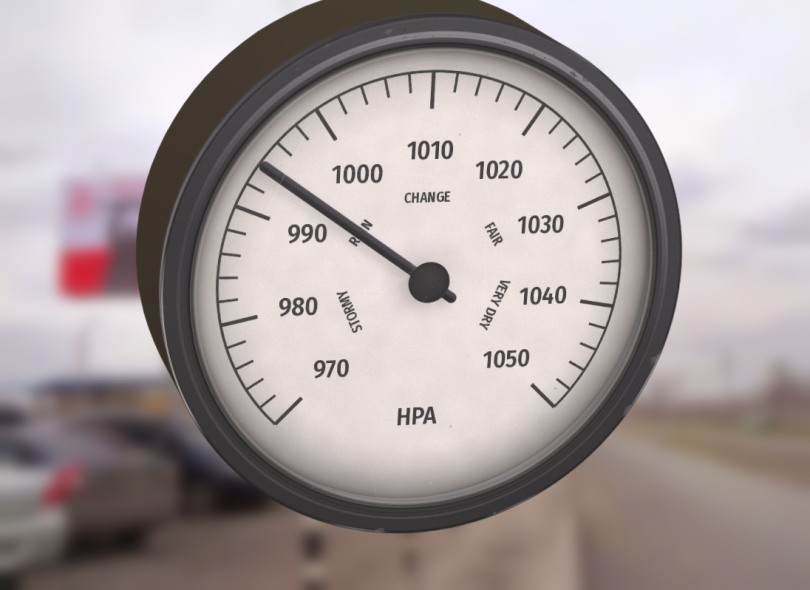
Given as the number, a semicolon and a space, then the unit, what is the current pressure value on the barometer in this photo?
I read 994; hPa
